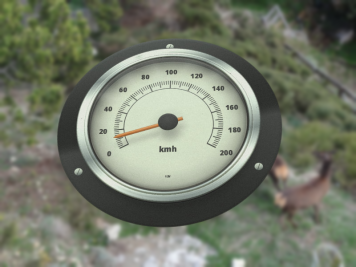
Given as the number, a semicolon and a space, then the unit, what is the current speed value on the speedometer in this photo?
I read 10; km/h
